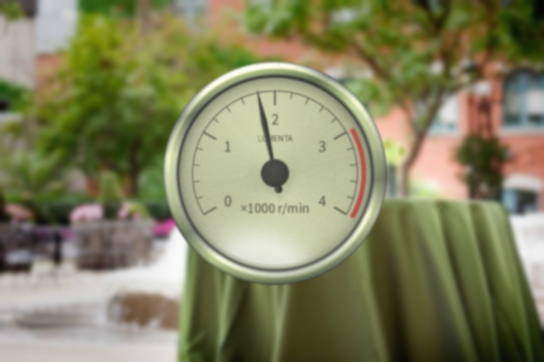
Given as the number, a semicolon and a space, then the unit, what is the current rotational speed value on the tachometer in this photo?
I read 1800; rpm
